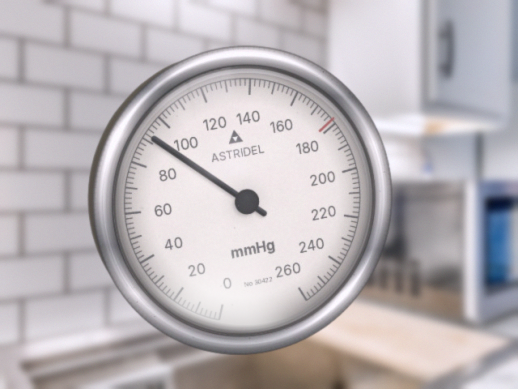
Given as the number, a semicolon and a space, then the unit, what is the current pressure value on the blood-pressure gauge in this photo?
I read 92; mmHg
